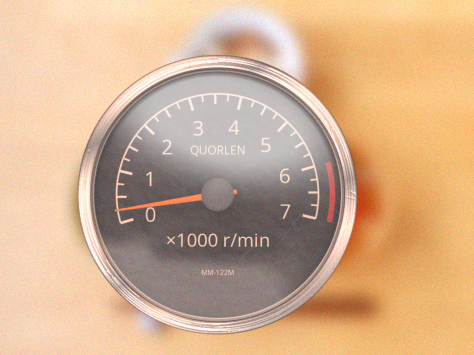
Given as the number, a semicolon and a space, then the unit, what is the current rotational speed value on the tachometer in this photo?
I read 250; rpm
